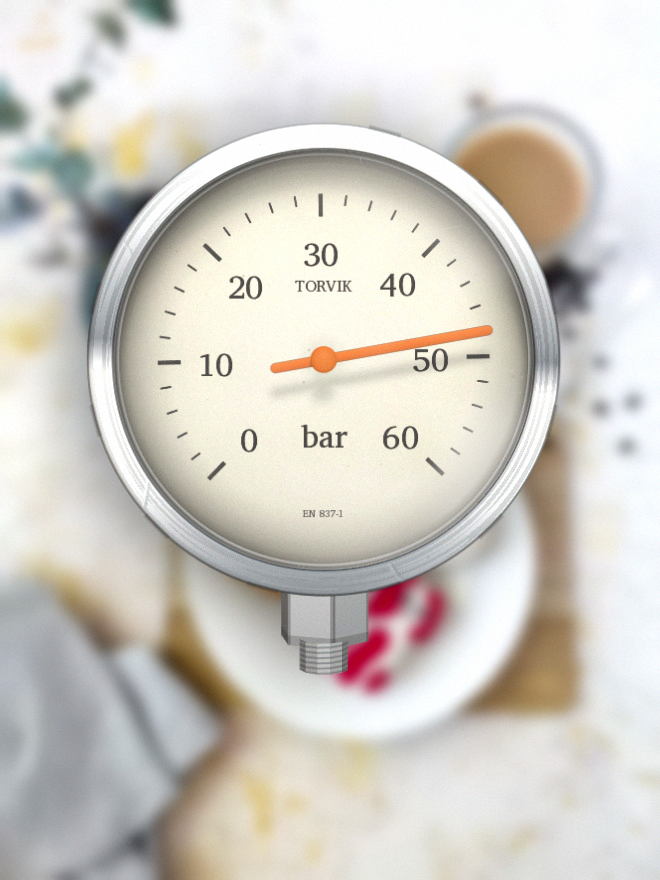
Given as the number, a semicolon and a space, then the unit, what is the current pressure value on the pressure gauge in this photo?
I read 48; bar
